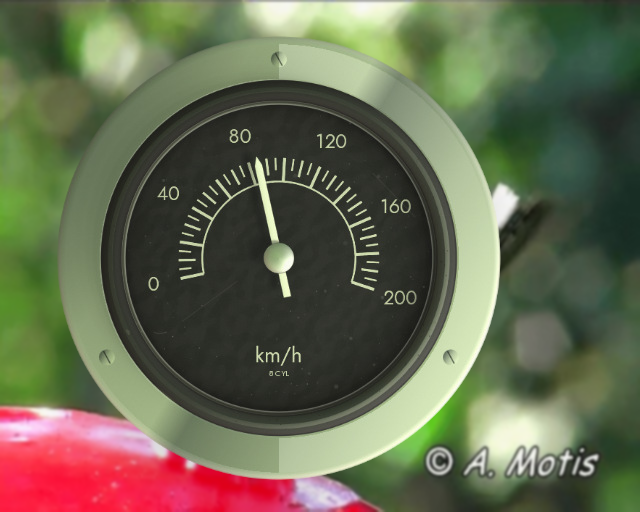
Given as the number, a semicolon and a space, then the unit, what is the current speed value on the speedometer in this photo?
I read 85; km/h
